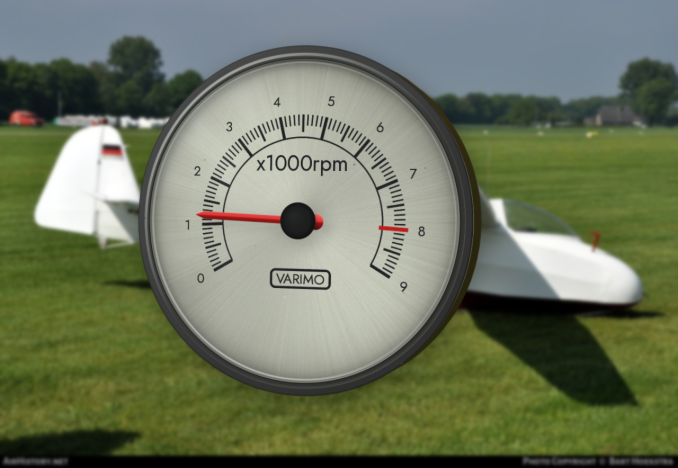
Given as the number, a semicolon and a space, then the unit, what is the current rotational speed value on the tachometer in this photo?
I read 1200; rpm
